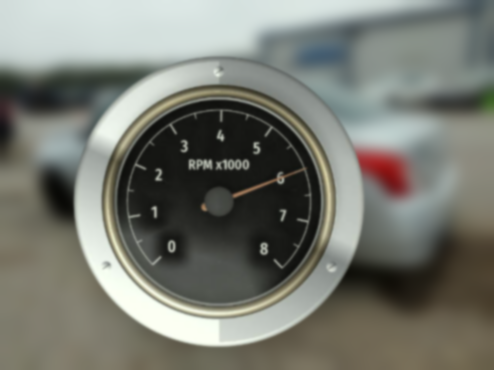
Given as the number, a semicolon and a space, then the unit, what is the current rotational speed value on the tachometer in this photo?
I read 6000; rpm
